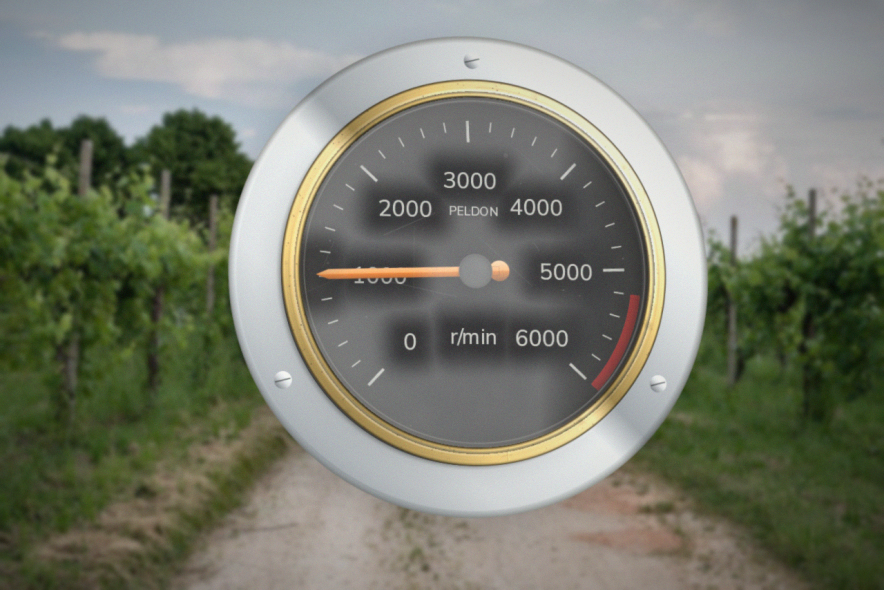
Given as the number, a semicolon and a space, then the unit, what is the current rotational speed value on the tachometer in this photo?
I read 1000; rpm
